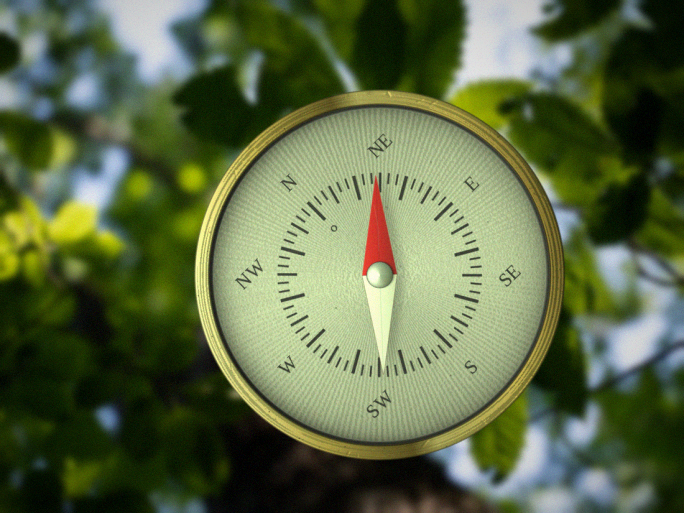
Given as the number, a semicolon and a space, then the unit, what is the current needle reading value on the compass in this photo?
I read 42.5; °
